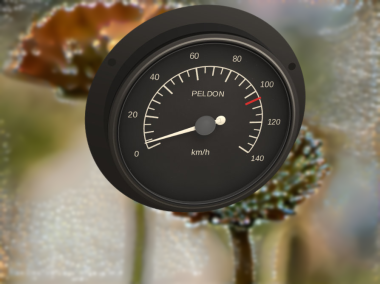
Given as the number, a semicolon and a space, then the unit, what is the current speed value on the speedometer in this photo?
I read 5; km/h
